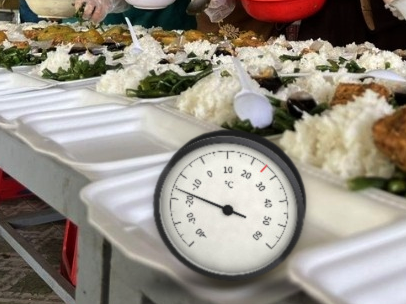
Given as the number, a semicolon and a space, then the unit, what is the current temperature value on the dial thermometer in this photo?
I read -15; °C
